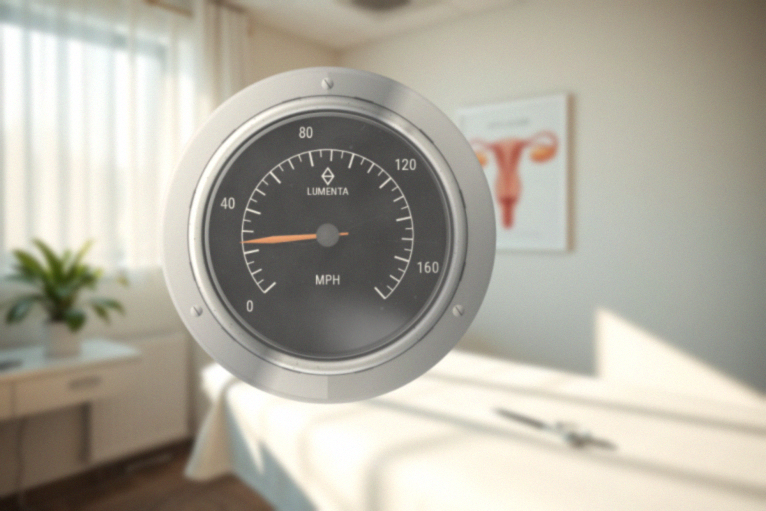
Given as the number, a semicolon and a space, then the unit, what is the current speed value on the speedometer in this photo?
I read 25; mph
